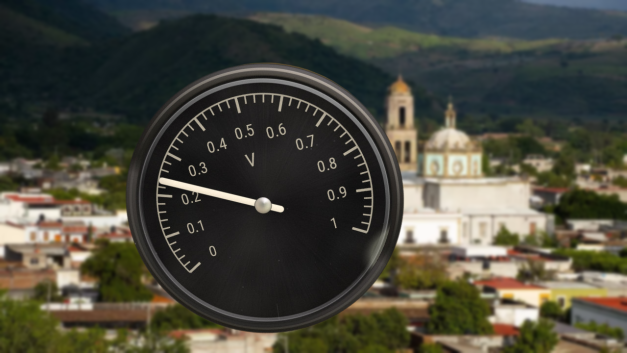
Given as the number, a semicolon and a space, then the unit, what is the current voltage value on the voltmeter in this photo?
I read 0.24; V
